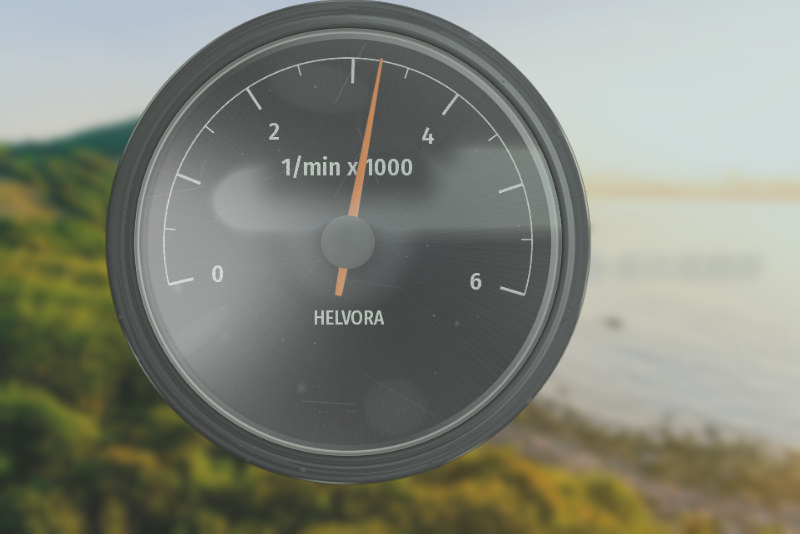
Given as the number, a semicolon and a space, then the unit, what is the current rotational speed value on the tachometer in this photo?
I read 3250; rpm
